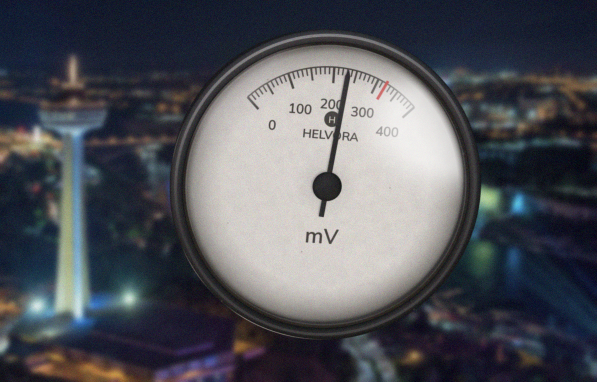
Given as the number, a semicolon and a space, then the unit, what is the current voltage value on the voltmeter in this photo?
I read 230; mV
